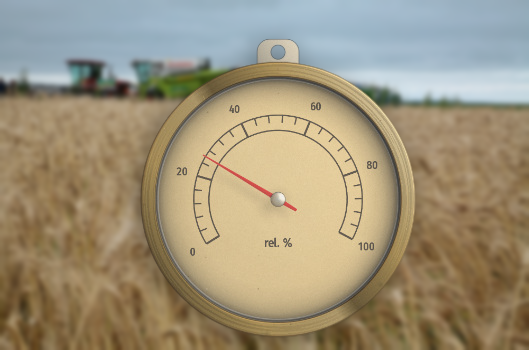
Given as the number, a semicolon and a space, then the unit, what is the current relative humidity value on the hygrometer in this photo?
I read 26; %
